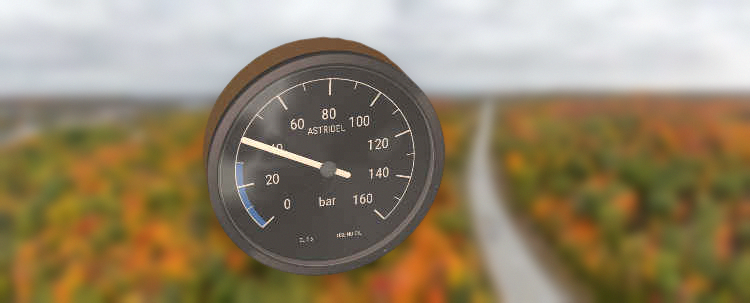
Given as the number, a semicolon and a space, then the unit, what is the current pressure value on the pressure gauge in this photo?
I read 40; bar
